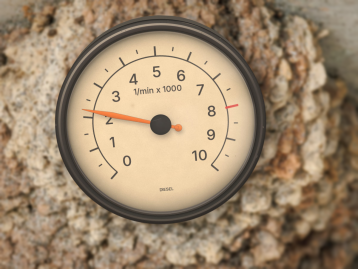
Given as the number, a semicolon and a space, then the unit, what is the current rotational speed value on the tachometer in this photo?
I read 2250; rpm
